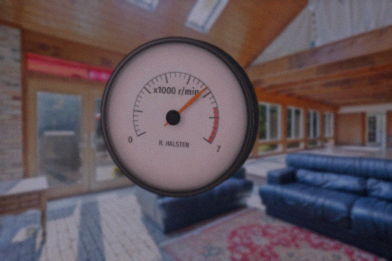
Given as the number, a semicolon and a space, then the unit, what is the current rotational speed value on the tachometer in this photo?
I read 4800; rpm
